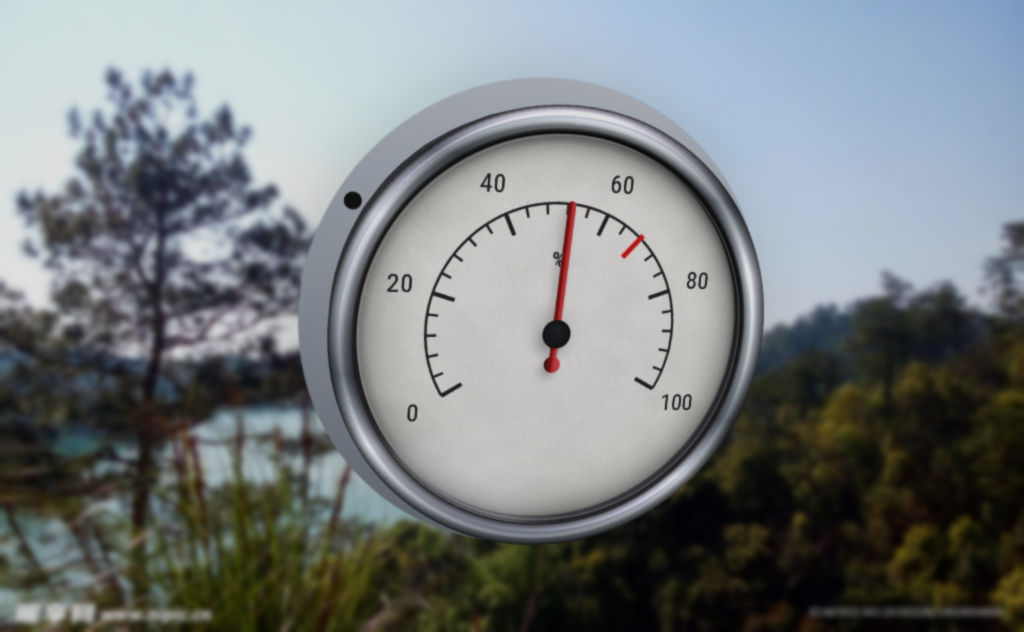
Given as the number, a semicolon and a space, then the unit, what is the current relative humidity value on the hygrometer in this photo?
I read 52; %
